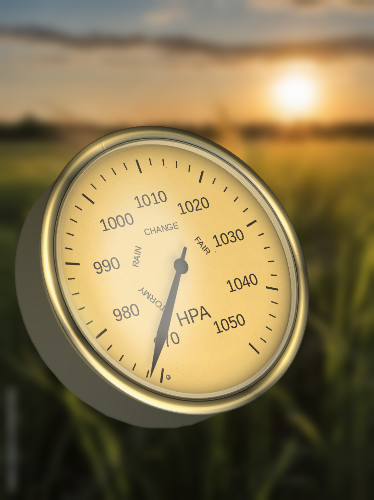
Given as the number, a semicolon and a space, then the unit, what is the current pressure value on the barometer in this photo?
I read 972; hPa
